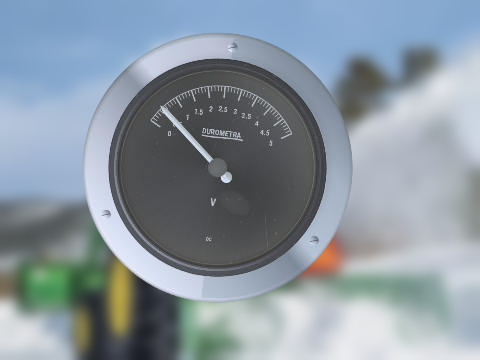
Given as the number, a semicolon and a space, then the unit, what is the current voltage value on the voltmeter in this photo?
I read 0.5; V
